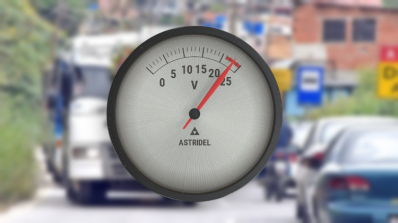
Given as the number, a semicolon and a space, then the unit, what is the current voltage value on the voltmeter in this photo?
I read 23; V
